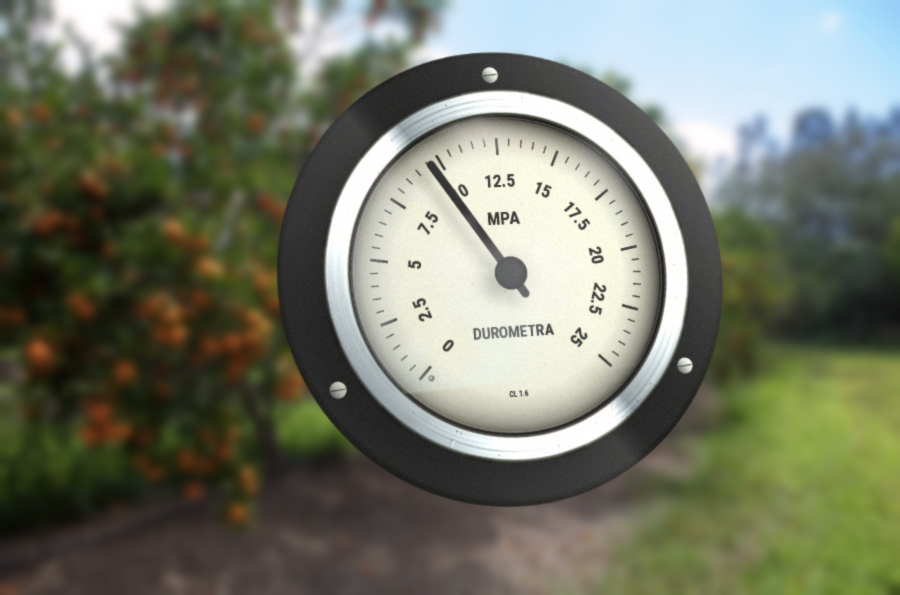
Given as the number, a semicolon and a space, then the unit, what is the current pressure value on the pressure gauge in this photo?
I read 9.5; MPa
